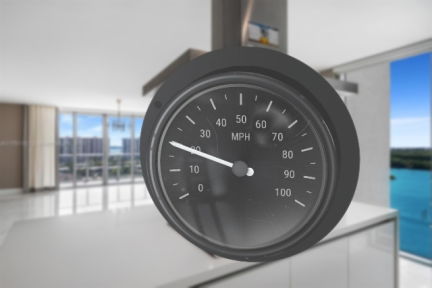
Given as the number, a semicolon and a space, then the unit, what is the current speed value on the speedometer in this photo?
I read 20; mph
